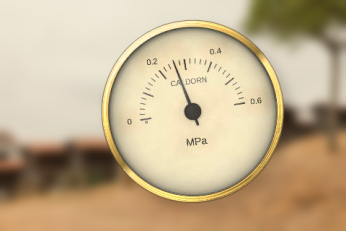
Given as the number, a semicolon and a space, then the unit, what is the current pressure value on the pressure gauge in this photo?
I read 0.26; MPa
